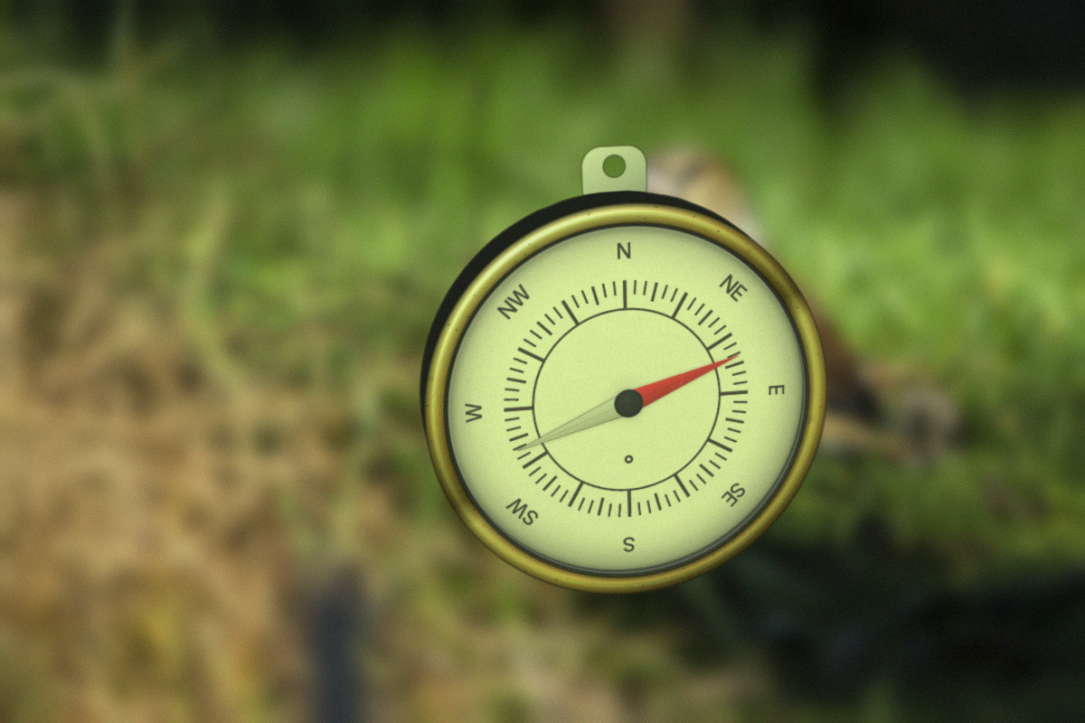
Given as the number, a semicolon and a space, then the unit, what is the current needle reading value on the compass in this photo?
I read 70; °
